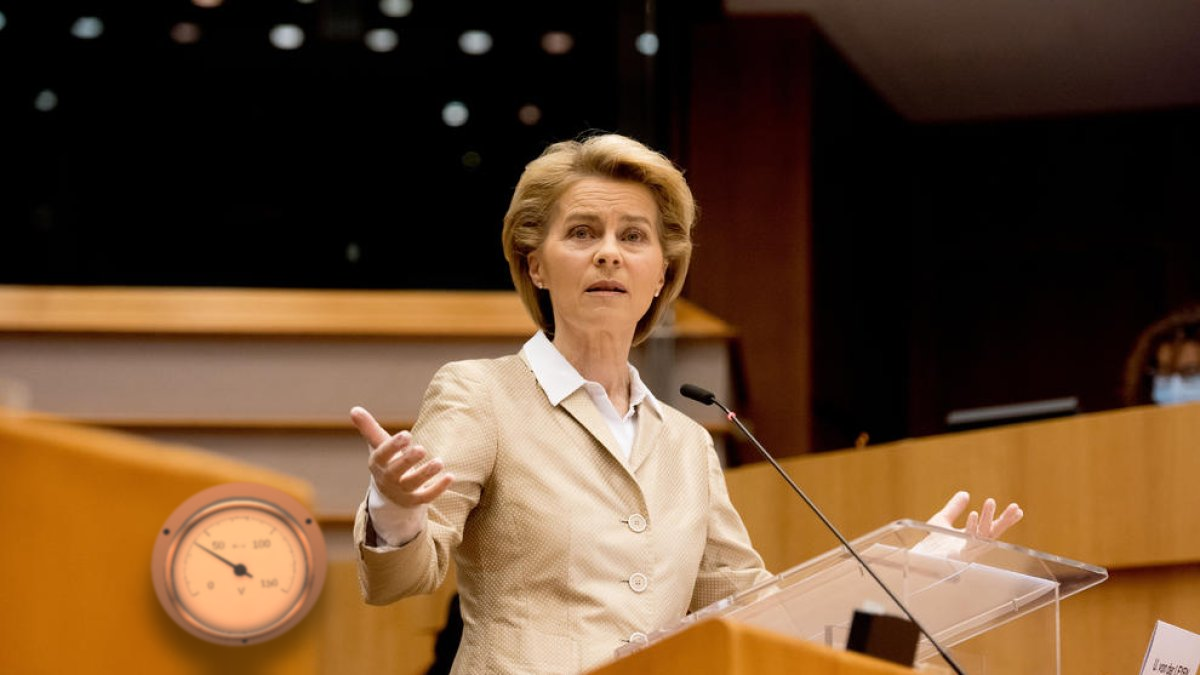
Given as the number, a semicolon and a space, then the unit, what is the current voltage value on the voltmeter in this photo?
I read 40; V
